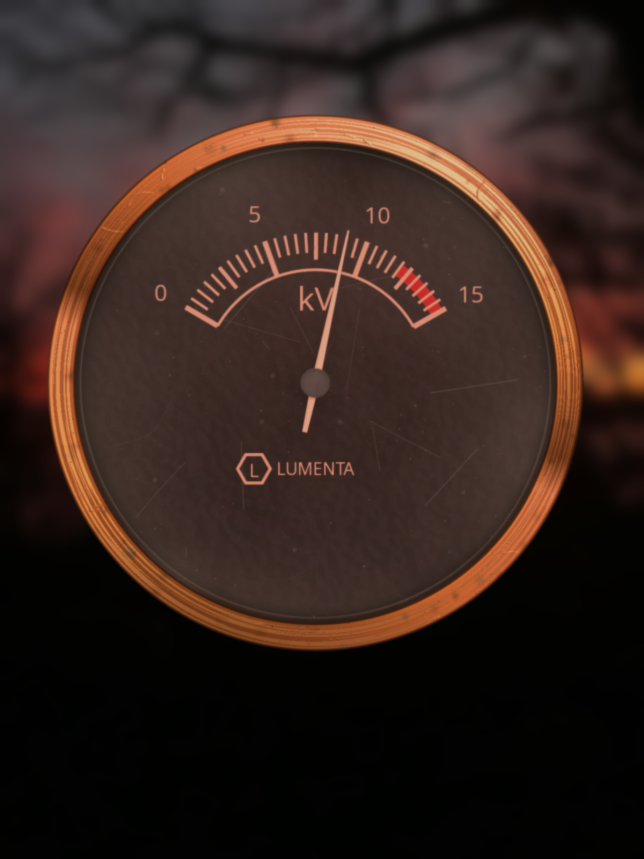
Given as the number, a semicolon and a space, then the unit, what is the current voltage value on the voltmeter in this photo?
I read 9; kV
